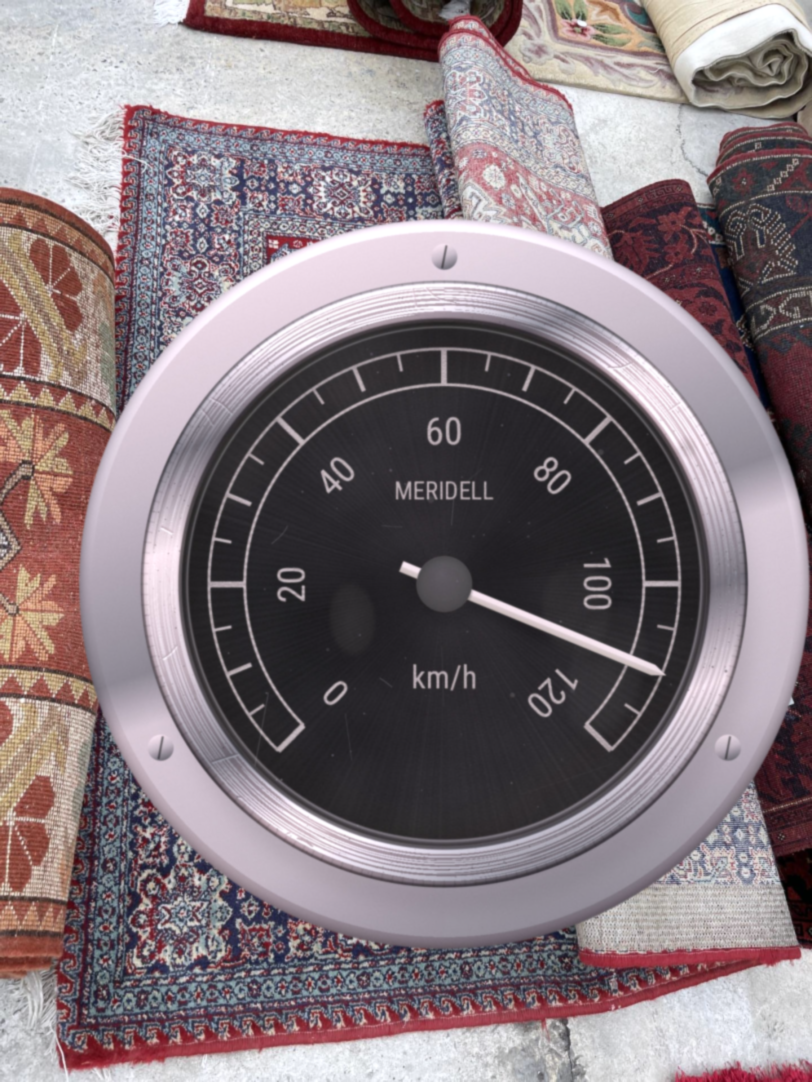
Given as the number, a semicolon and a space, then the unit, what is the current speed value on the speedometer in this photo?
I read 110; km/h
